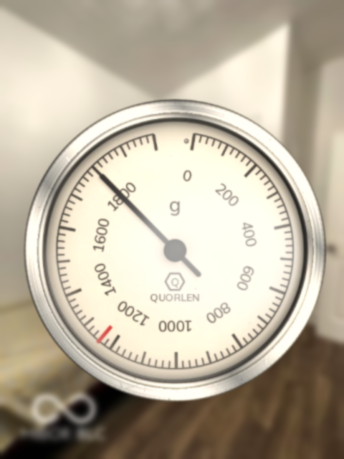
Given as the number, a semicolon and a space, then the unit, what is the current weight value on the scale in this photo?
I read 1800; g
